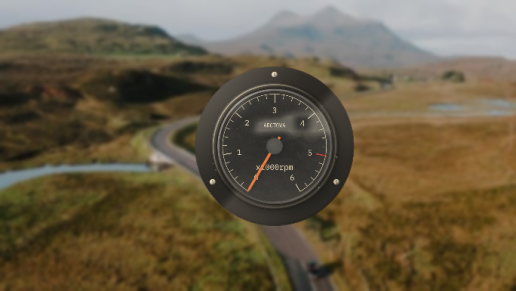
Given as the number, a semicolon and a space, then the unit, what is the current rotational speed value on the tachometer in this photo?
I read 0; rpm
